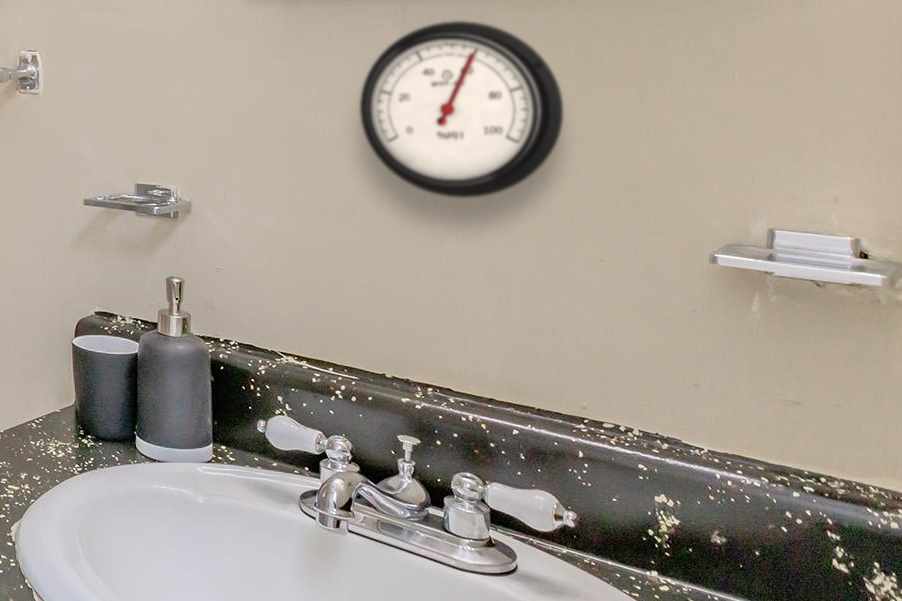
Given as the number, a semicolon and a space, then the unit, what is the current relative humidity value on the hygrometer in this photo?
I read 60; %
